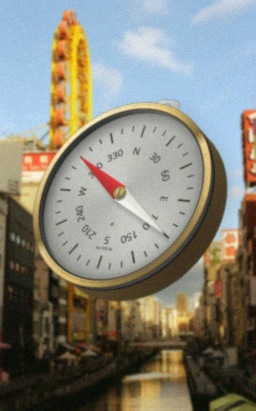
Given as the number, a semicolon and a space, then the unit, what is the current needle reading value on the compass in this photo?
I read 300; °
